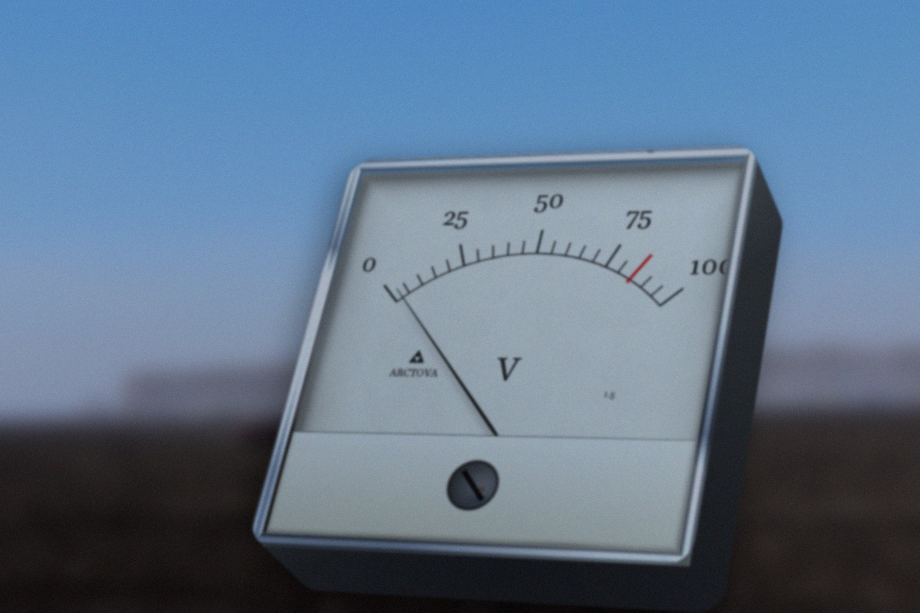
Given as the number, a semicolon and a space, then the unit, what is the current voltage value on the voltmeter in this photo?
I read 2.5; V
